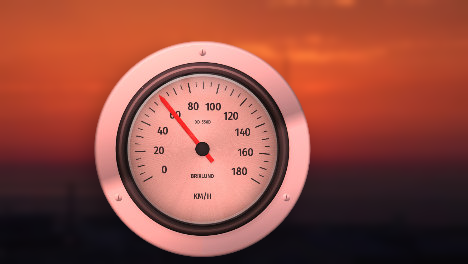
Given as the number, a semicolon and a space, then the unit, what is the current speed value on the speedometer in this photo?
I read 60; km/h
